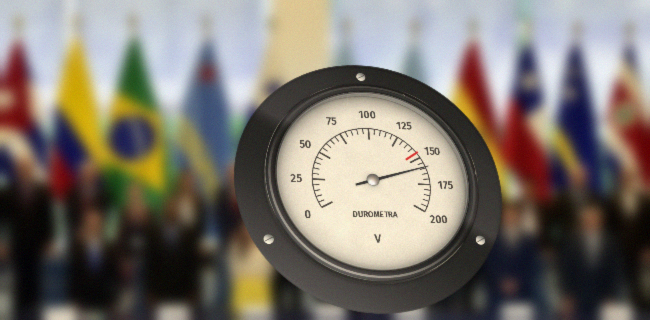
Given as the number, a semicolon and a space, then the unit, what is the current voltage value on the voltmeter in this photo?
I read 160; V
